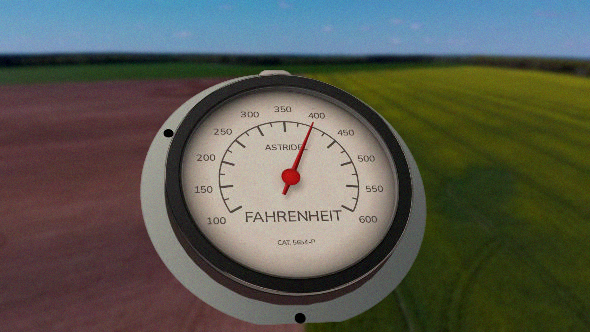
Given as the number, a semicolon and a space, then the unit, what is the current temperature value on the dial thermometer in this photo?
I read 400; °F
